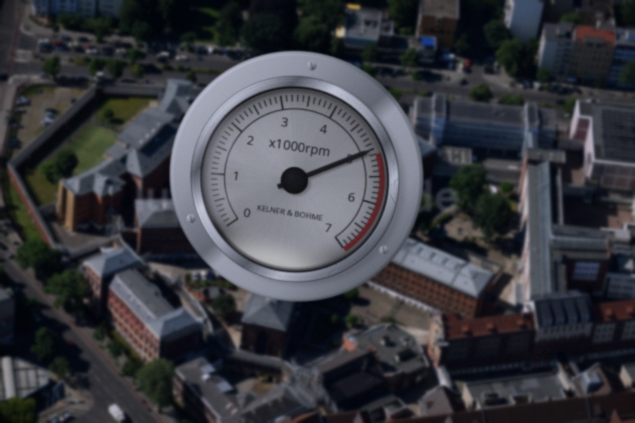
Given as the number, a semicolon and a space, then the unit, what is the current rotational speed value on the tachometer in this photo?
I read 5000; rpm
